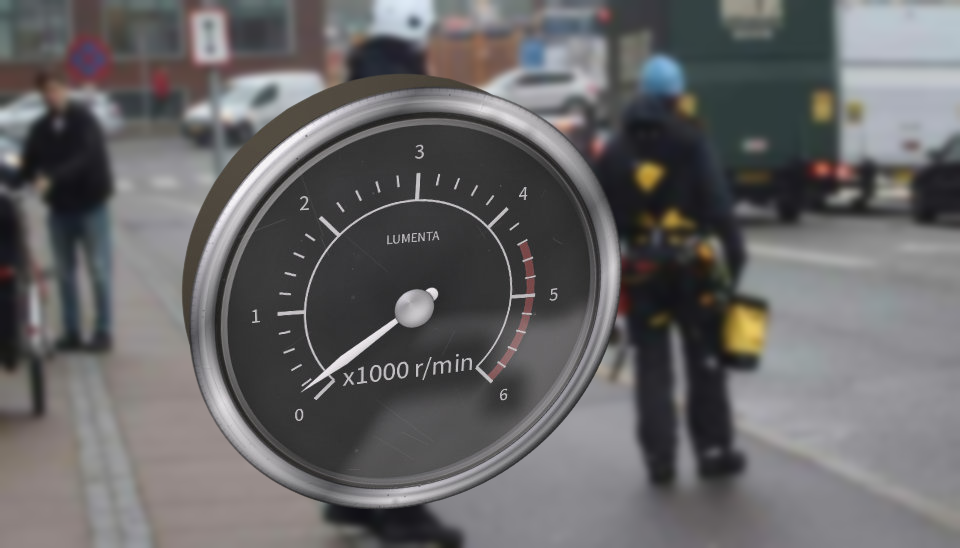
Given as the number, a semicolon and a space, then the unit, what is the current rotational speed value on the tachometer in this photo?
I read 200; rpm
